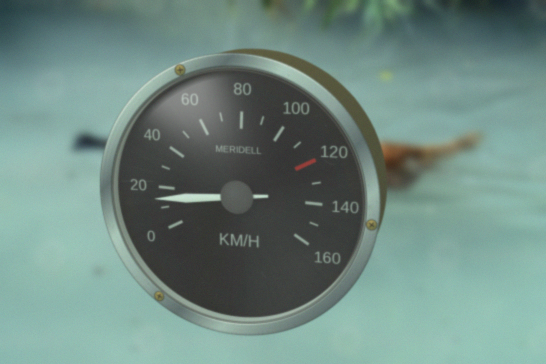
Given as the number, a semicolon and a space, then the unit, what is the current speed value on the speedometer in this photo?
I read 15; km/h
